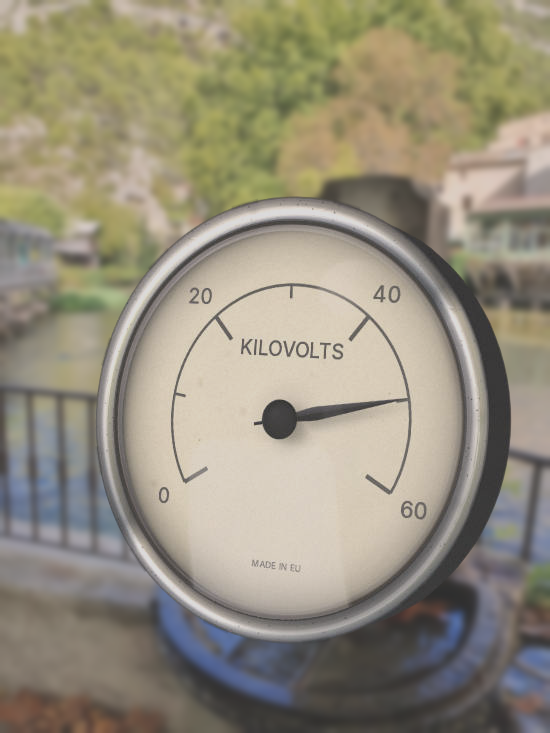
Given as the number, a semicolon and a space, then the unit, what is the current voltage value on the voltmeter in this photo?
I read 50; kV
